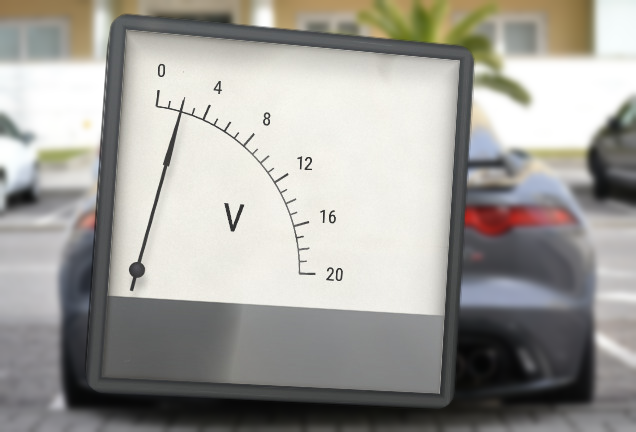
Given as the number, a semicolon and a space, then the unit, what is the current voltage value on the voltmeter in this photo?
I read 2; V
